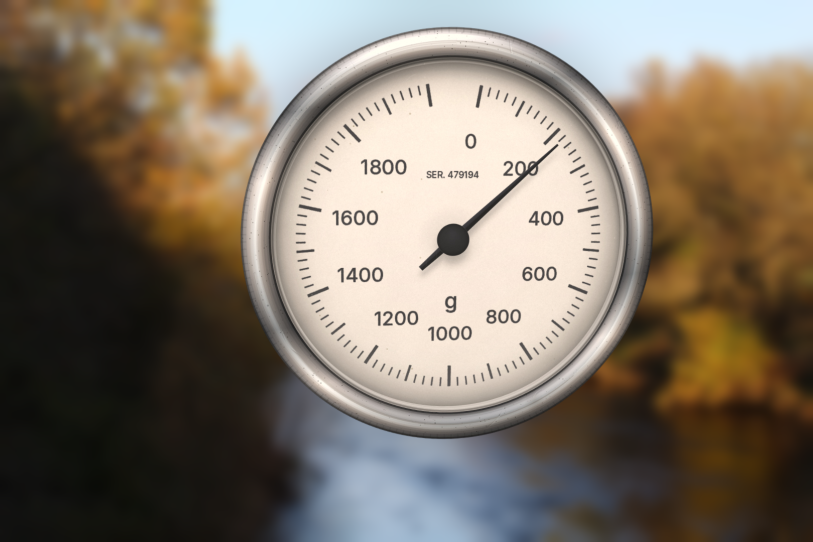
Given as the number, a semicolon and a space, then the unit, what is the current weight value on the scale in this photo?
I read 220; g
